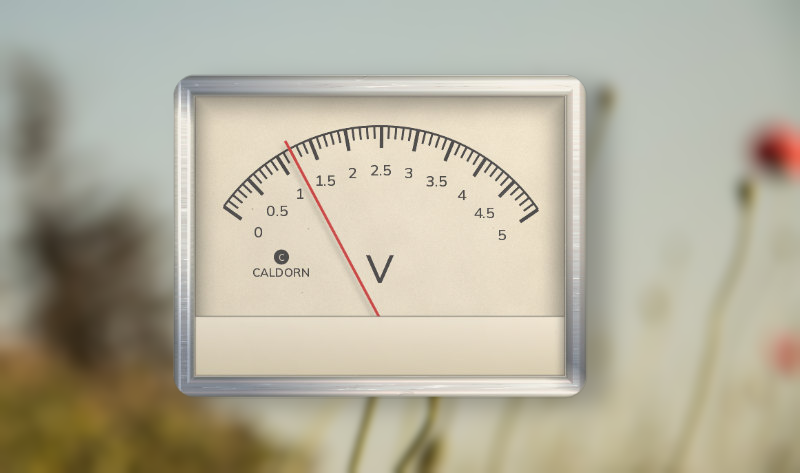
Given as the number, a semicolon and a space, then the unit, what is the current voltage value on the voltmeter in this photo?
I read 1.2; V
